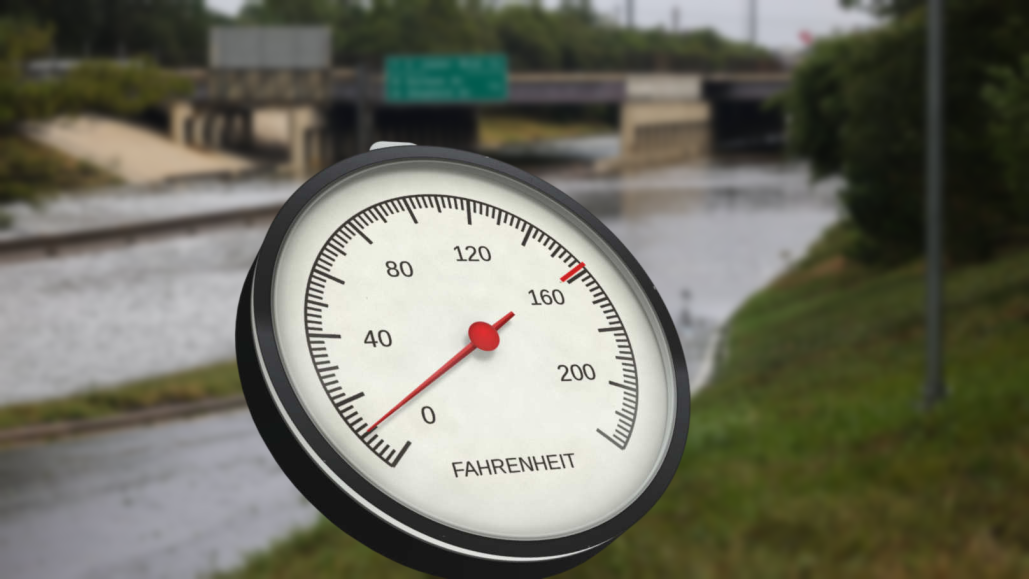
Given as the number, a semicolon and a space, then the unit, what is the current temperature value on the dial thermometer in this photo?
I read 10; °F
